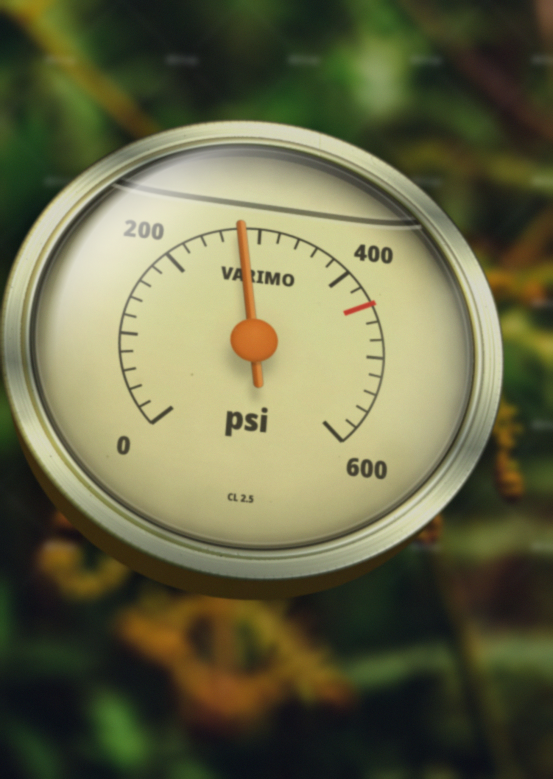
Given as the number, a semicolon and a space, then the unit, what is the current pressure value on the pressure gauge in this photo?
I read 280; psi
